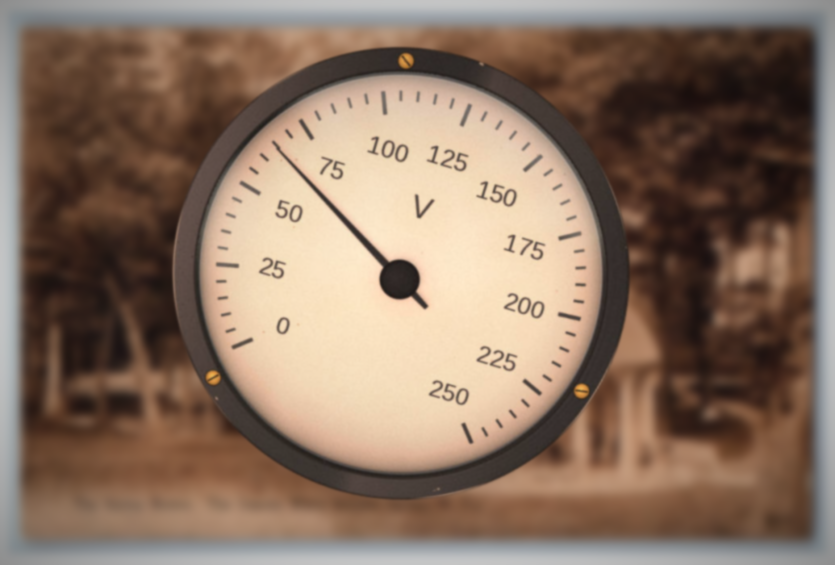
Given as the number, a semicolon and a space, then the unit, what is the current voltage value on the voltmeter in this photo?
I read 65; V
